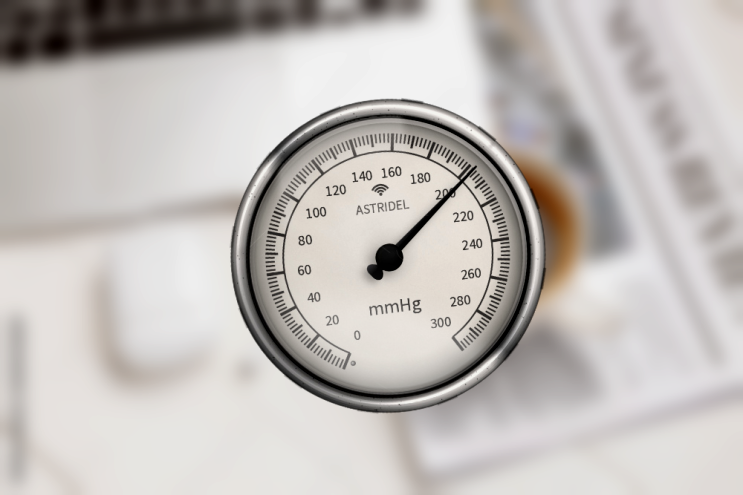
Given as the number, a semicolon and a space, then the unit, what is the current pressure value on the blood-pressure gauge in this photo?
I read 202; mmHg
